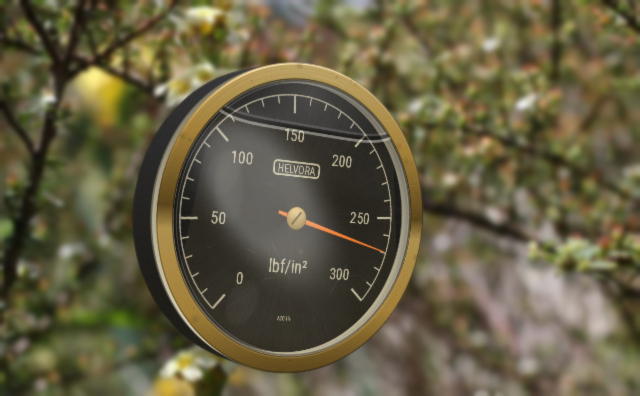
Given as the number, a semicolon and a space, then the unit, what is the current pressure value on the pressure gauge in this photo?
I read 270; psi
